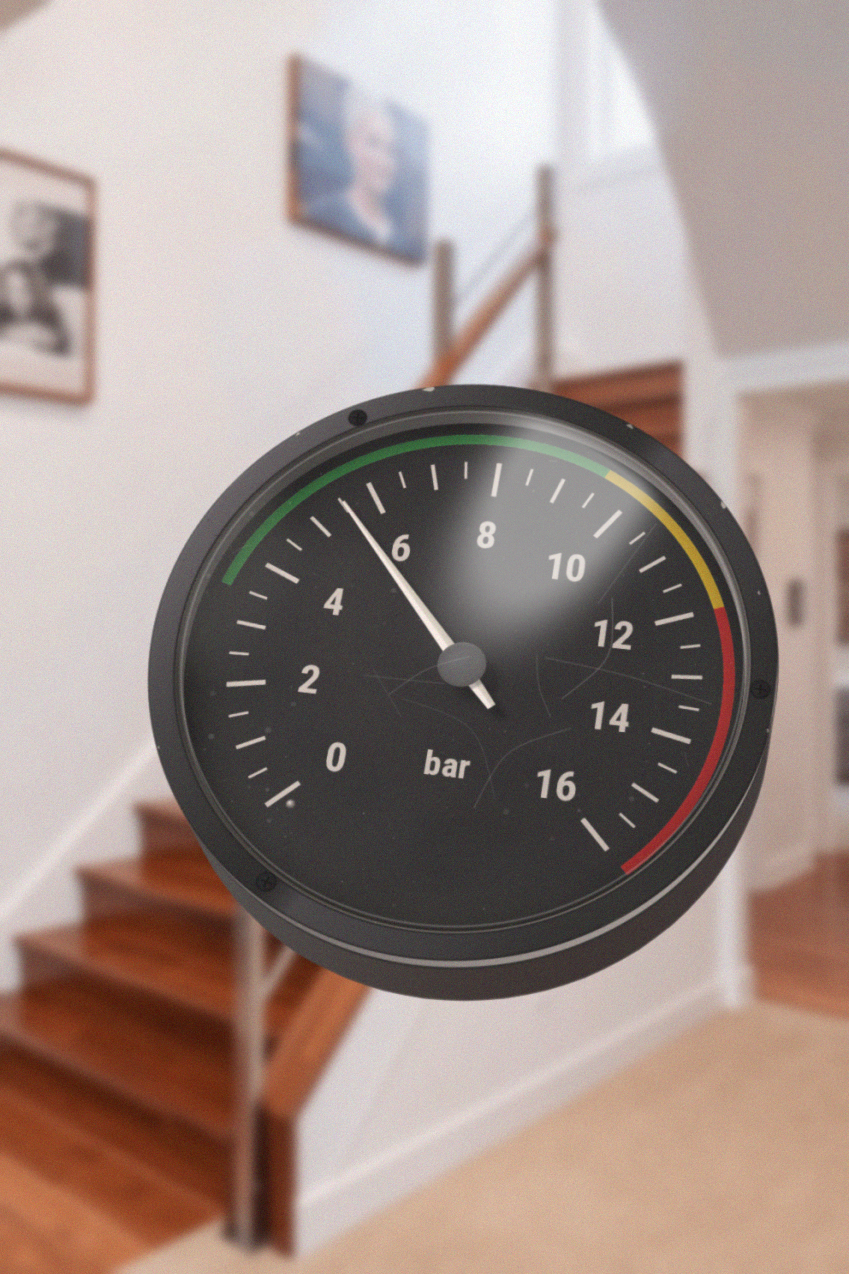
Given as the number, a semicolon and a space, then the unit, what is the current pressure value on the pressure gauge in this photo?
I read 5.5; bar
